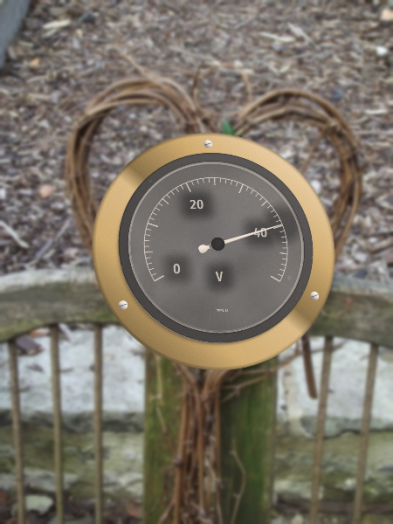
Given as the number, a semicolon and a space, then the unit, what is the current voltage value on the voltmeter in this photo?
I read 40; V
